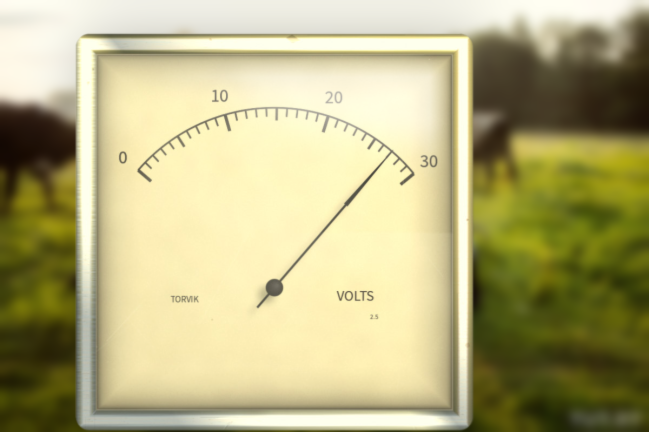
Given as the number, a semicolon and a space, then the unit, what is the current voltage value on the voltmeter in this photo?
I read 27; V
